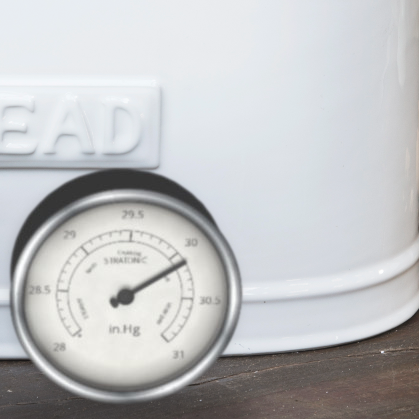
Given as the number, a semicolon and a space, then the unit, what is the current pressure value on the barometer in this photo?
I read 30.1; inHg
